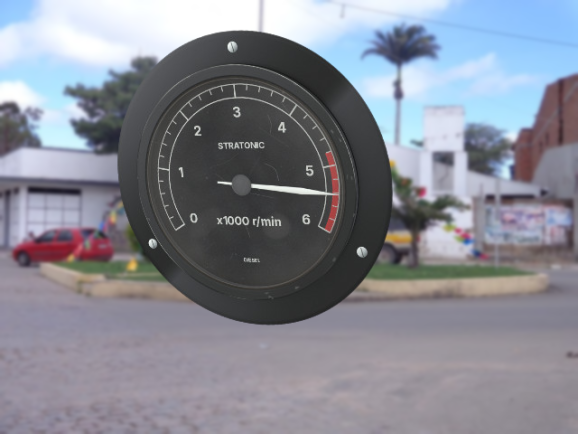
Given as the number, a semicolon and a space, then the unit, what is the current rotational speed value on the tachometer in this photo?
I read 5400; rpm
